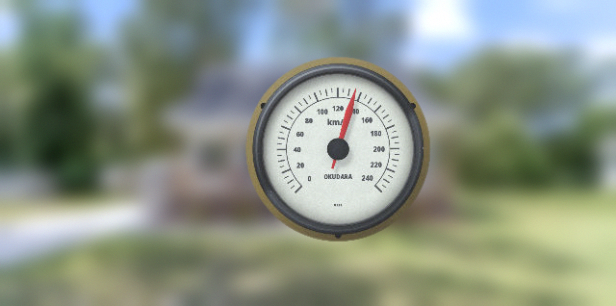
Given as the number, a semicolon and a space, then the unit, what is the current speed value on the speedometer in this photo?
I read 135; km/h
